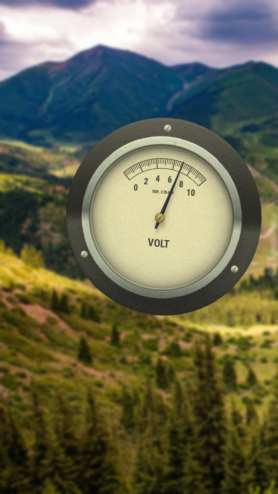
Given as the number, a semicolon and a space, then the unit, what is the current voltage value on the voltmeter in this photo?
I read 7; V
